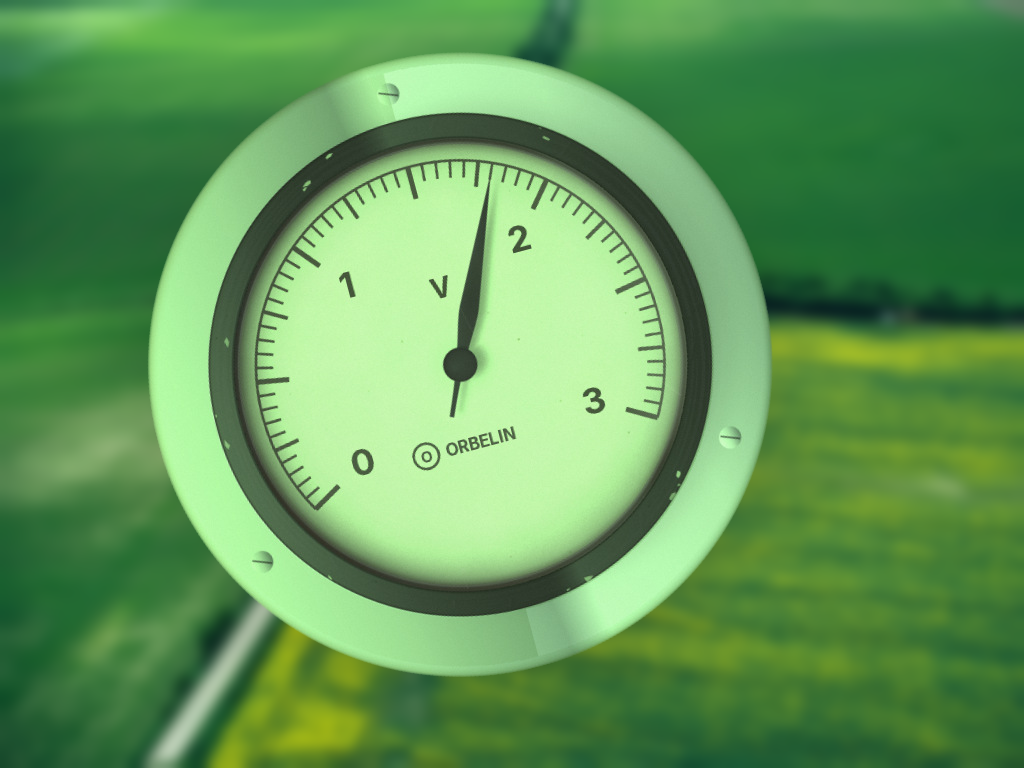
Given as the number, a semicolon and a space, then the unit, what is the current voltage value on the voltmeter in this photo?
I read 1.8; V
